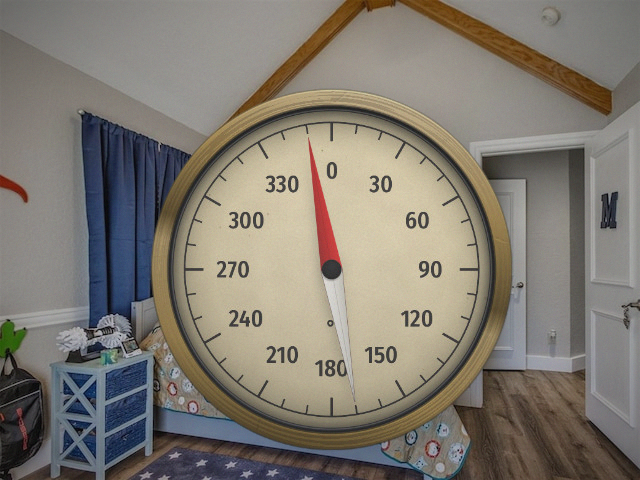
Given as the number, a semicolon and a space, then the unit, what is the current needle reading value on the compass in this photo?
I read 350; °
